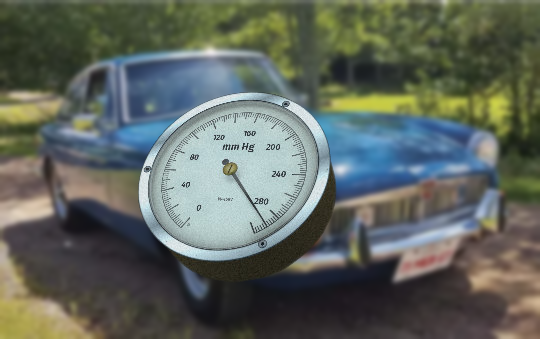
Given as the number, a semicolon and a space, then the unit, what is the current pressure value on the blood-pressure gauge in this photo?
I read 290; mmHg
